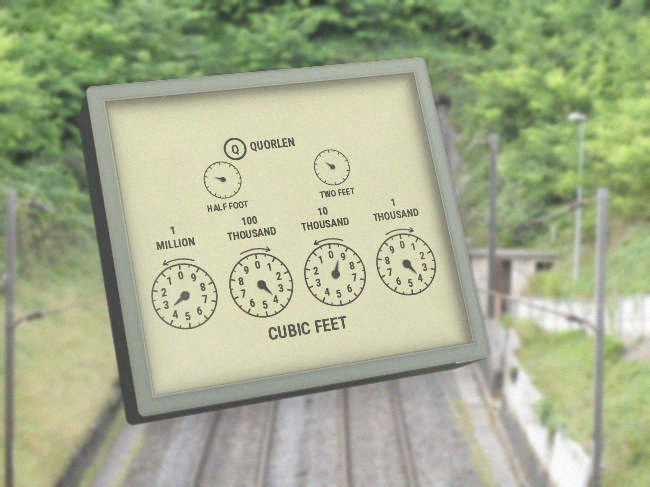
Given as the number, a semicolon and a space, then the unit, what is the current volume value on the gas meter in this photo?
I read 339400; ft³
